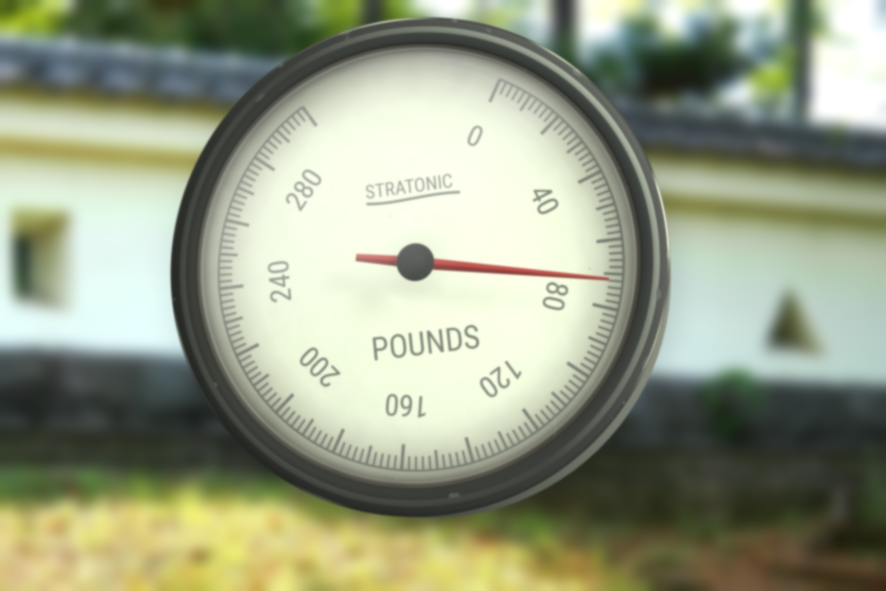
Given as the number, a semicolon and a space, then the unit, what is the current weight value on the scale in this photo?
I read 72; lb
